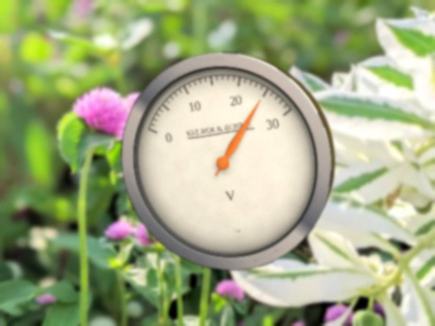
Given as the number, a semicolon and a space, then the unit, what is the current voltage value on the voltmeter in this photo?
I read 25; V
